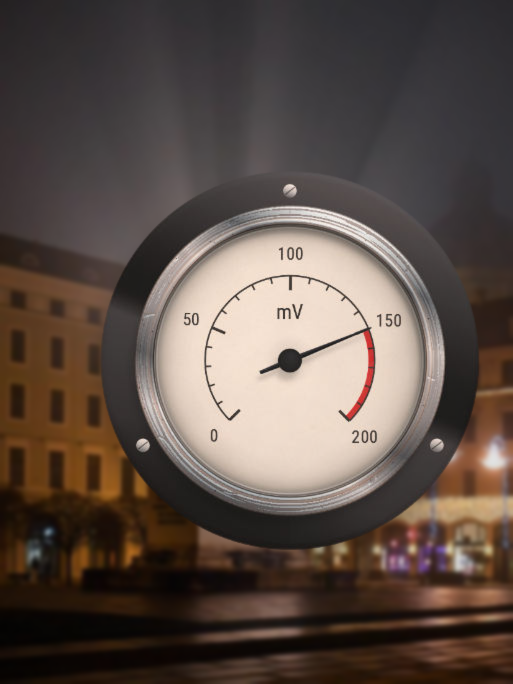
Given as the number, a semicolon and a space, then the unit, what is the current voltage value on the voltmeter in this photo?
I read 150; mV
